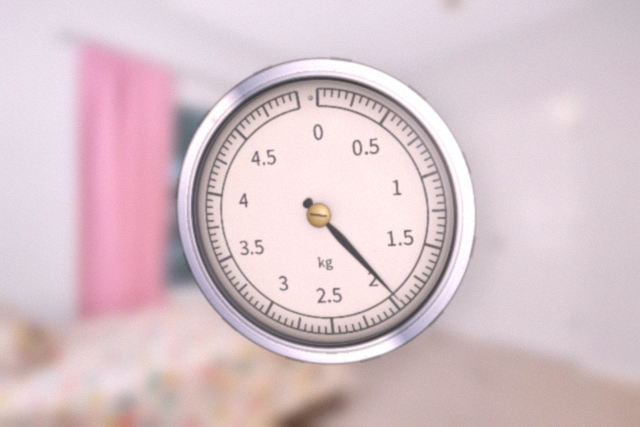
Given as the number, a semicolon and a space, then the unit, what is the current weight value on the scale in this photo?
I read 1.95; kg
